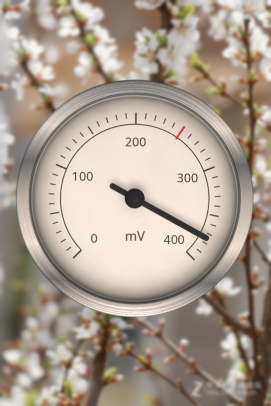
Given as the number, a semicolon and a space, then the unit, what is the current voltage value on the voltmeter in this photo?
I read 375; mV
